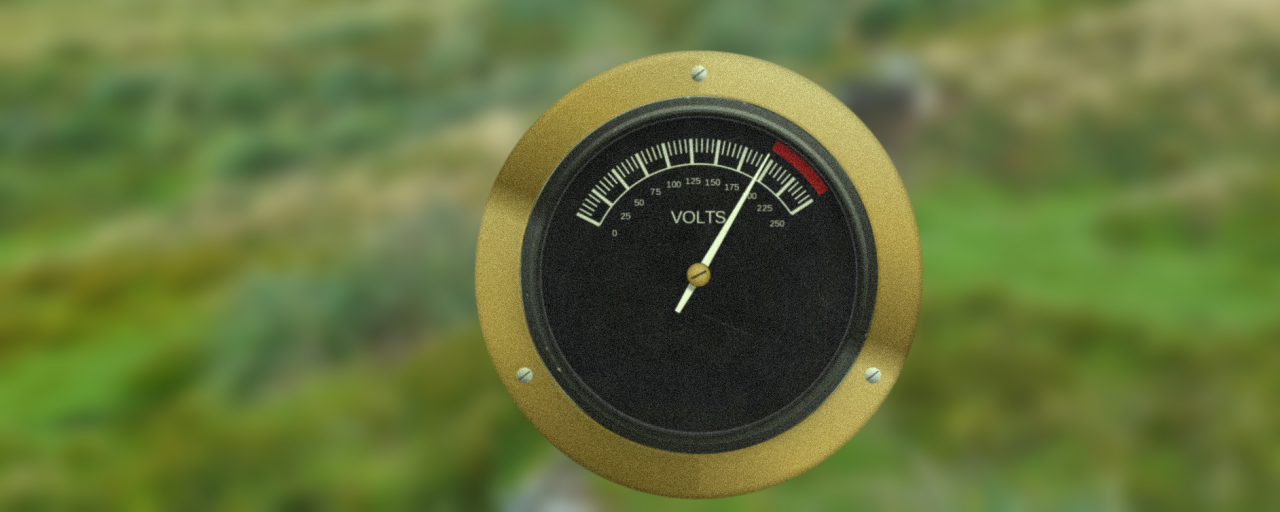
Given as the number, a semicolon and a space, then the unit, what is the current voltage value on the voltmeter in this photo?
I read 195; V
